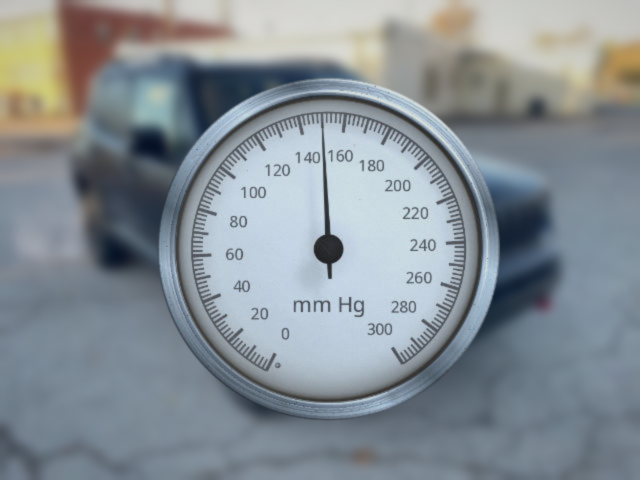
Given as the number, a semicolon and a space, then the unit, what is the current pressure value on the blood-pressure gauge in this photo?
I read 150; mmHg
